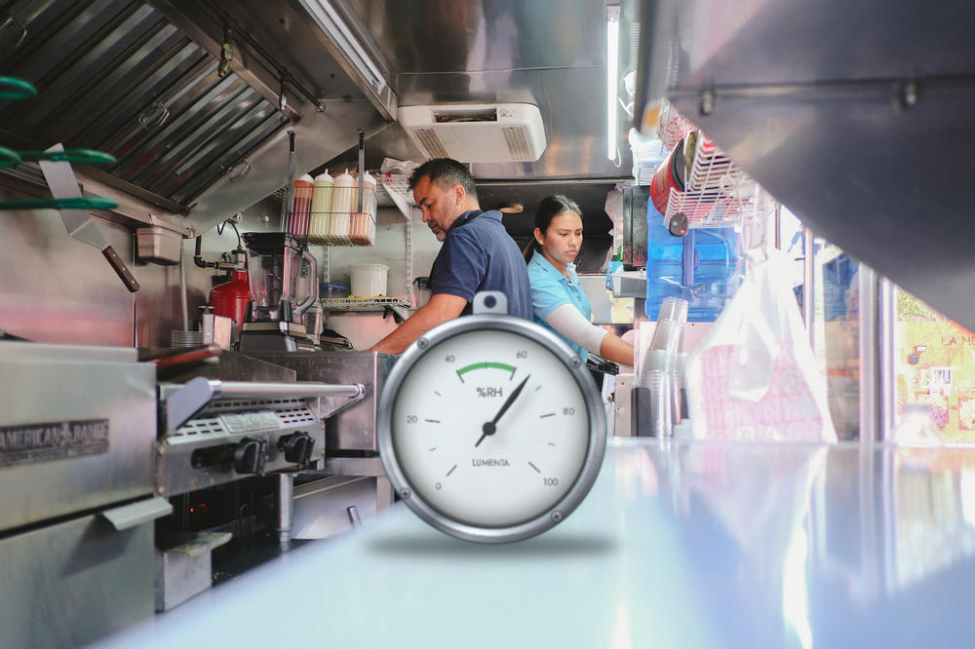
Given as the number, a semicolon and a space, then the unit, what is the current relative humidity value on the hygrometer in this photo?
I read 65; %
